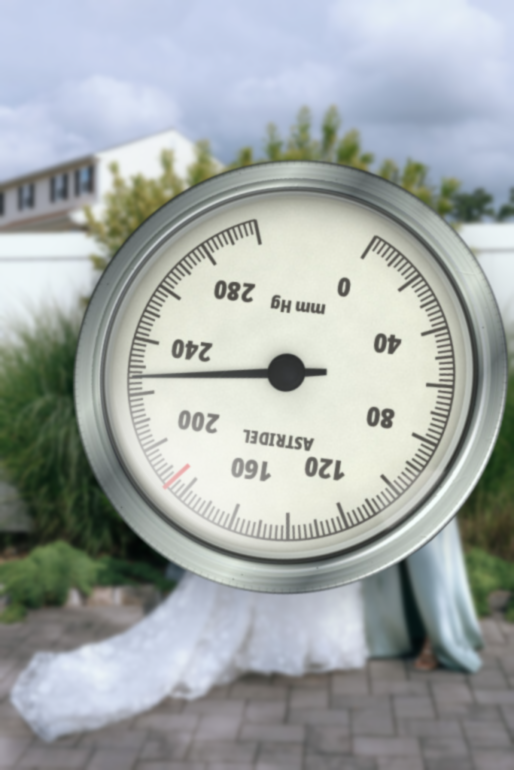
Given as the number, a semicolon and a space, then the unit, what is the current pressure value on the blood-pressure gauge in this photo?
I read 226; mmHg
